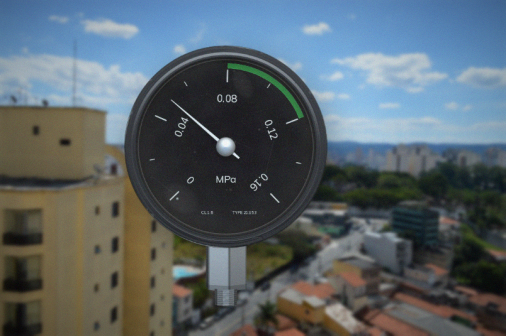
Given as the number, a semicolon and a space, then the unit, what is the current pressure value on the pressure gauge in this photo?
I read 0.05; MPa
